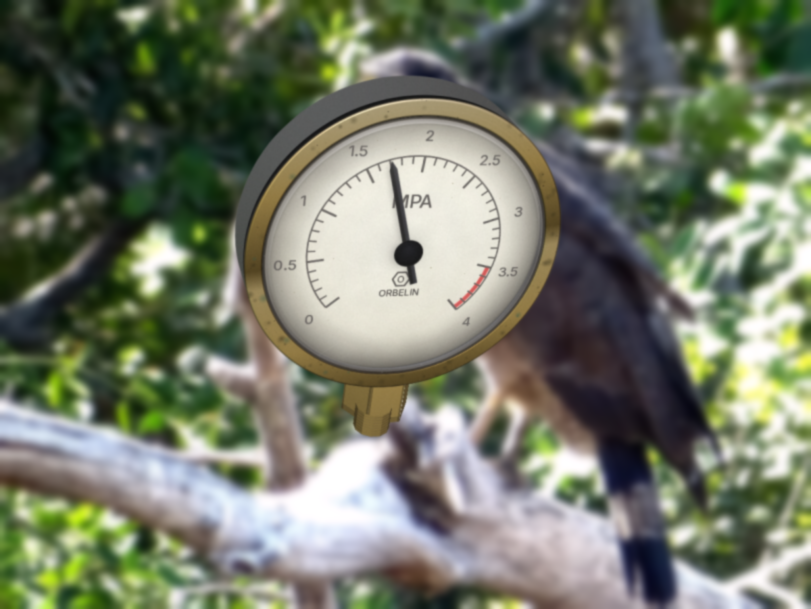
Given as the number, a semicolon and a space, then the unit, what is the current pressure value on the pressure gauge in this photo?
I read 1.7; MPa
